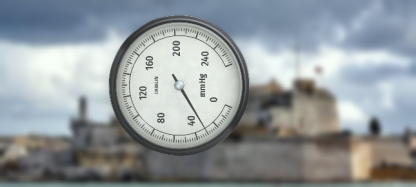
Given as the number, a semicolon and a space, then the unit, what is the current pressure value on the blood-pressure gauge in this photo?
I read 30; mmHg
